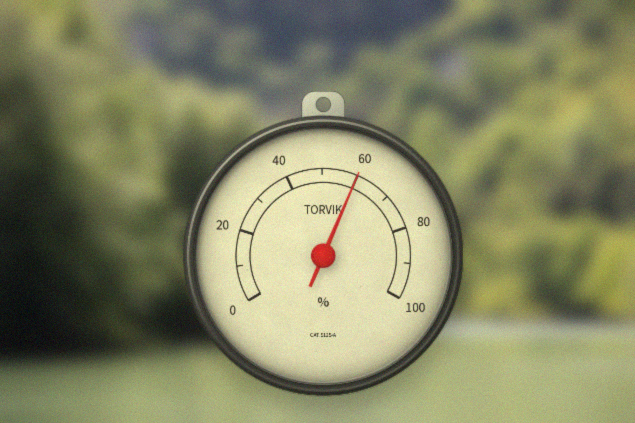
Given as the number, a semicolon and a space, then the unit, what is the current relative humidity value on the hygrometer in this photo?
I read 60; %
